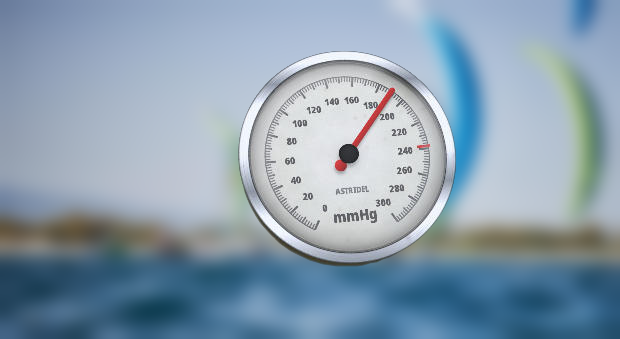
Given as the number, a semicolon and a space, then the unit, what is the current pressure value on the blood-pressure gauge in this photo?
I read 190; mmHg
